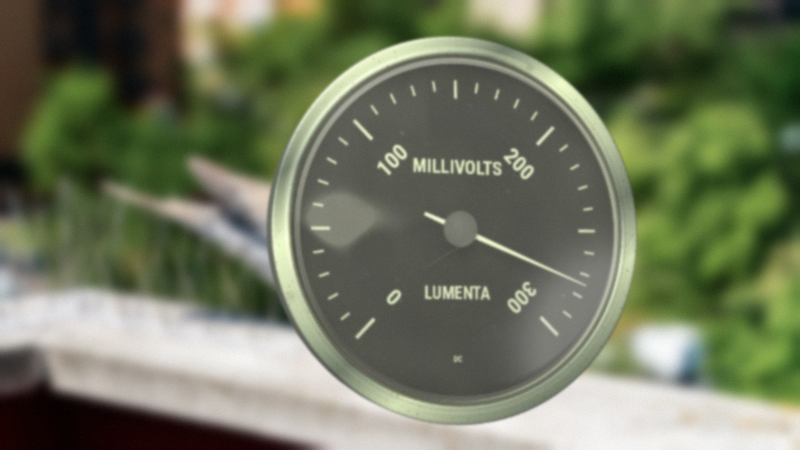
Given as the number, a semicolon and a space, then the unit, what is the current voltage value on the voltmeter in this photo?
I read 275; mV
